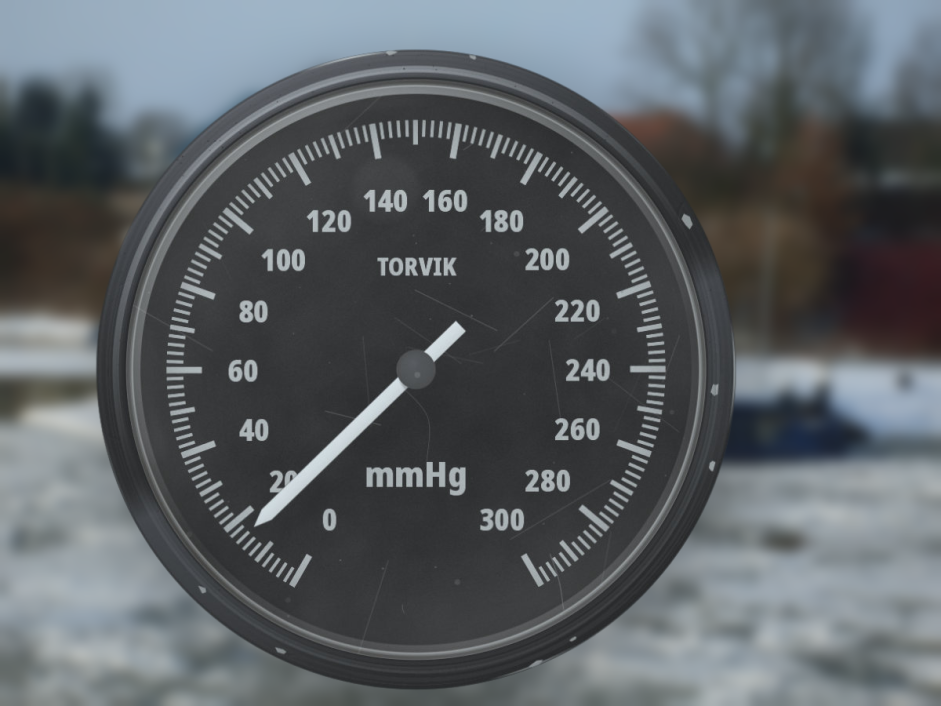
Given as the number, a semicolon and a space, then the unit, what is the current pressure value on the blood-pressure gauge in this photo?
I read 16; mmHg
